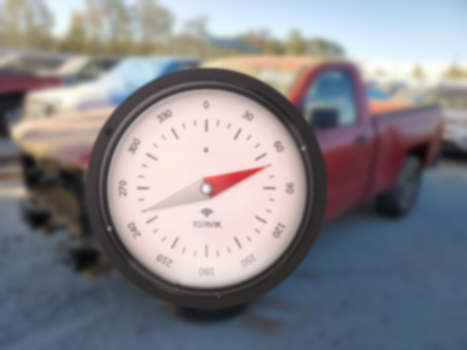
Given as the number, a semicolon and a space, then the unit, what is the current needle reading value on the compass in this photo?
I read 70; °
